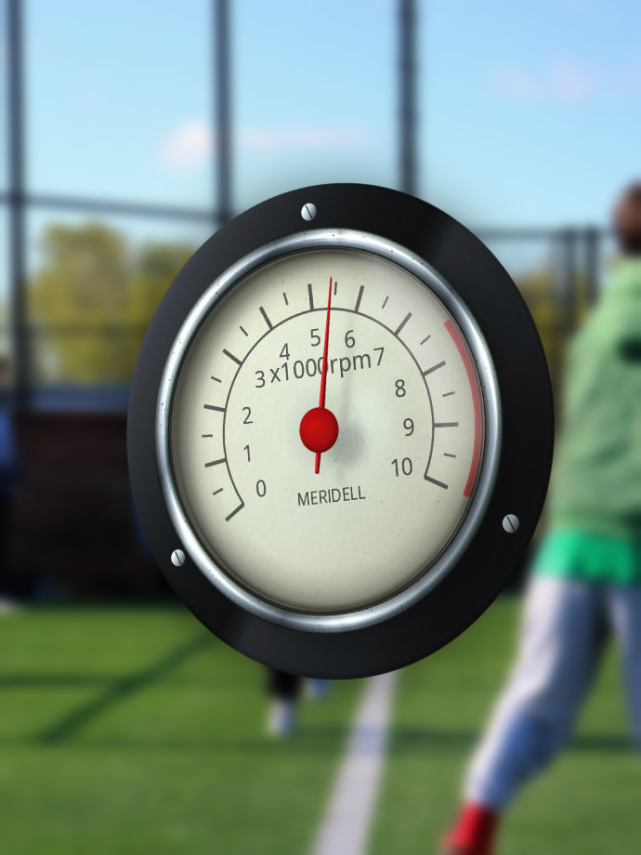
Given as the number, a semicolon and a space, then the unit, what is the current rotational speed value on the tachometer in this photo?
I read 5500; rpm
